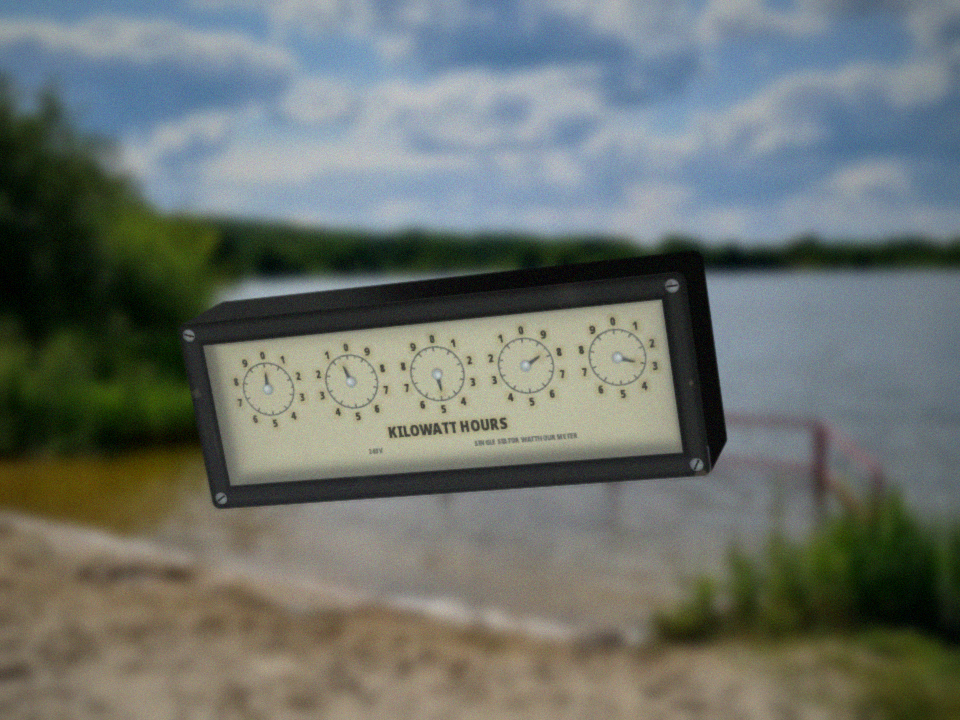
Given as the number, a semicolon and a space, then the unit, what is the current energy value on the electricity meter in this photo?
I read 483; kWh
